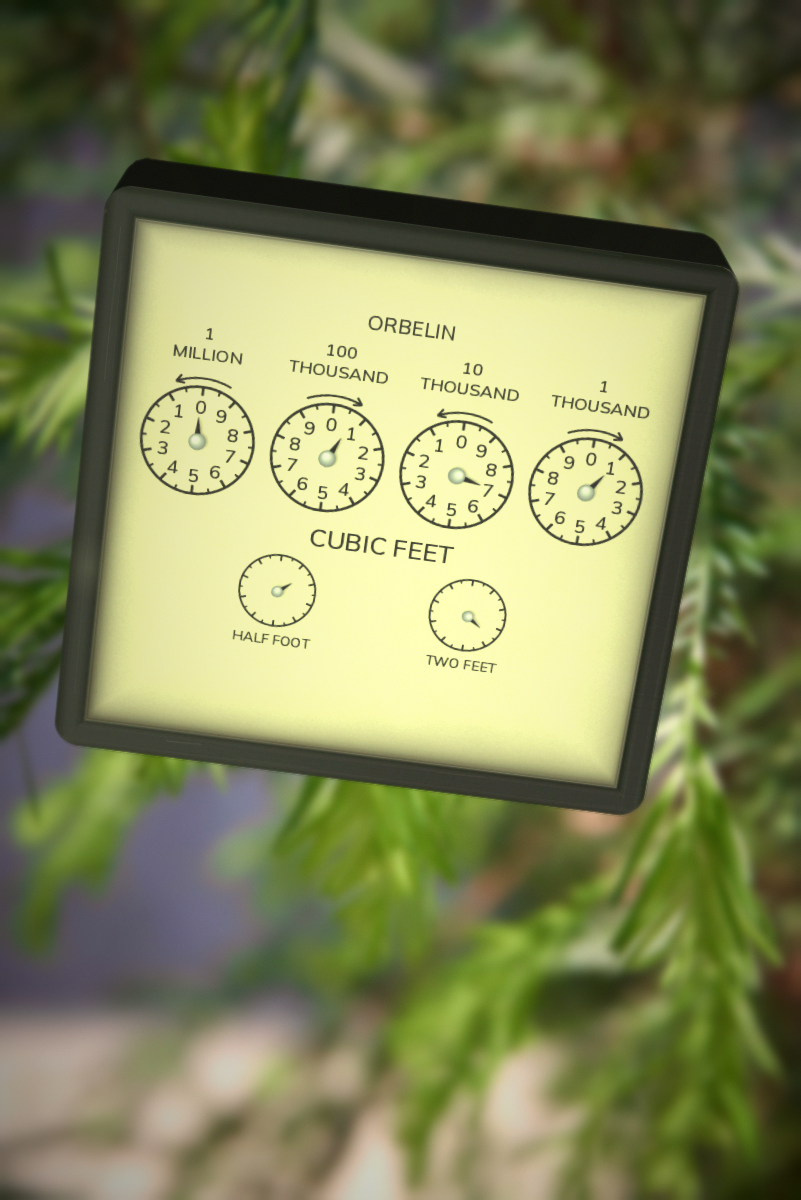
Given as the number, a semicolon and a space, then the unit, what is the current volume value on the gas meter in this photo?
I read 7100; ft³
